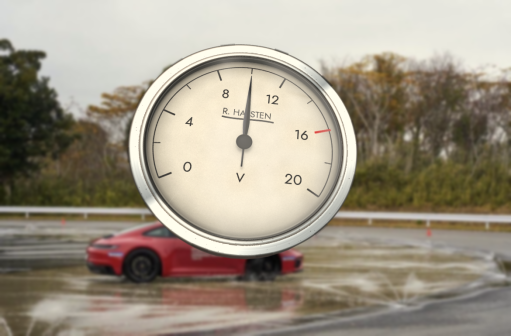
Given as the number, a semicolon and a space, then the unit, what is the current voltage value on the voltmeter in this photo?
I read 10; V
